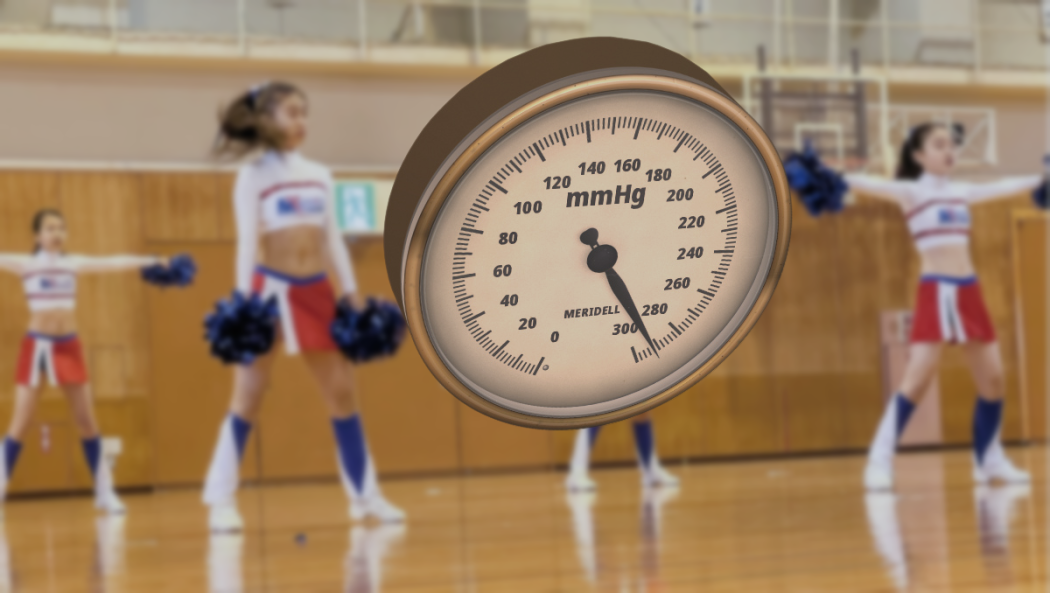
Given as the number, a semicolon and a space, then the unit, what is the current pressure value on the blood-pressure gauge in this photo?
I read 292; mmHg
